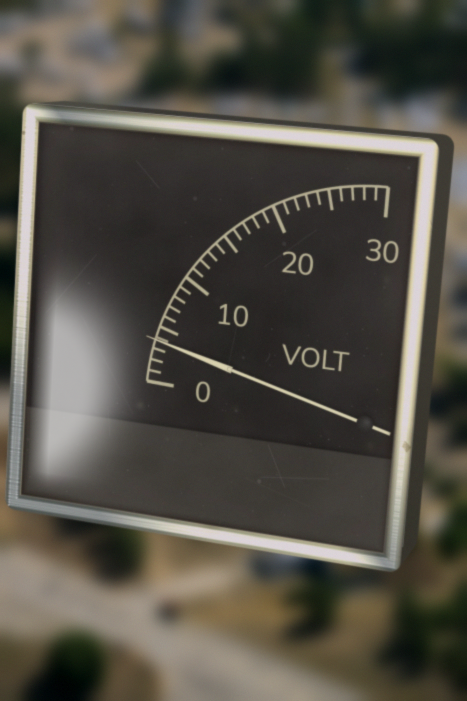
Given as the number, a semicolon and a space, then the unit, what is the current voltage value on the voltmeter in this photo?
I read 4; V
